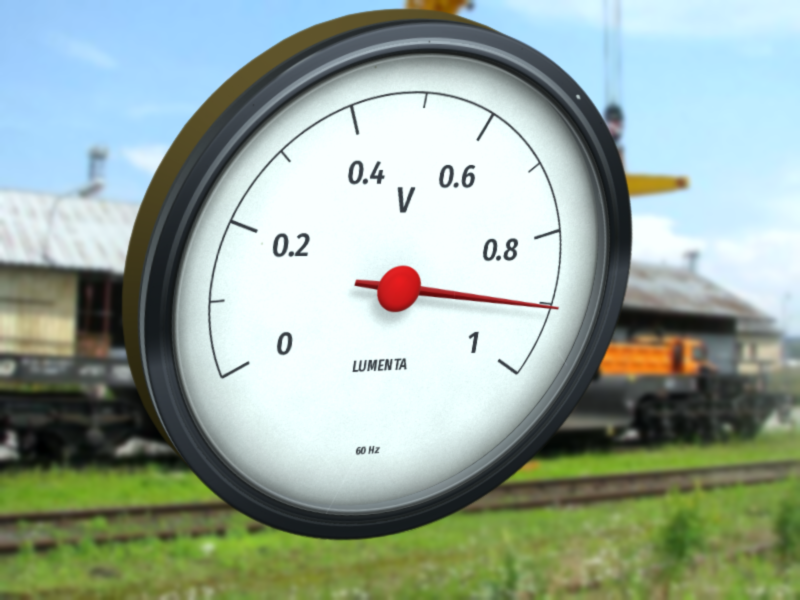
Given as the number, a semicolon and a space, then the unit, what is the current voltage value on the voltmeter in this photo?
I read 0.9; V
